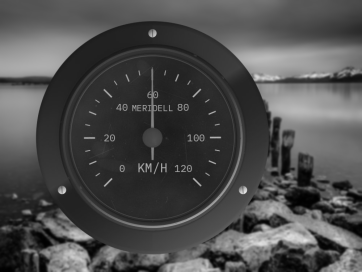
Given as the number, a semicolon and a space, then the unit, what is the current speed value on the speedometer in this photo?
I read 60; km/h
